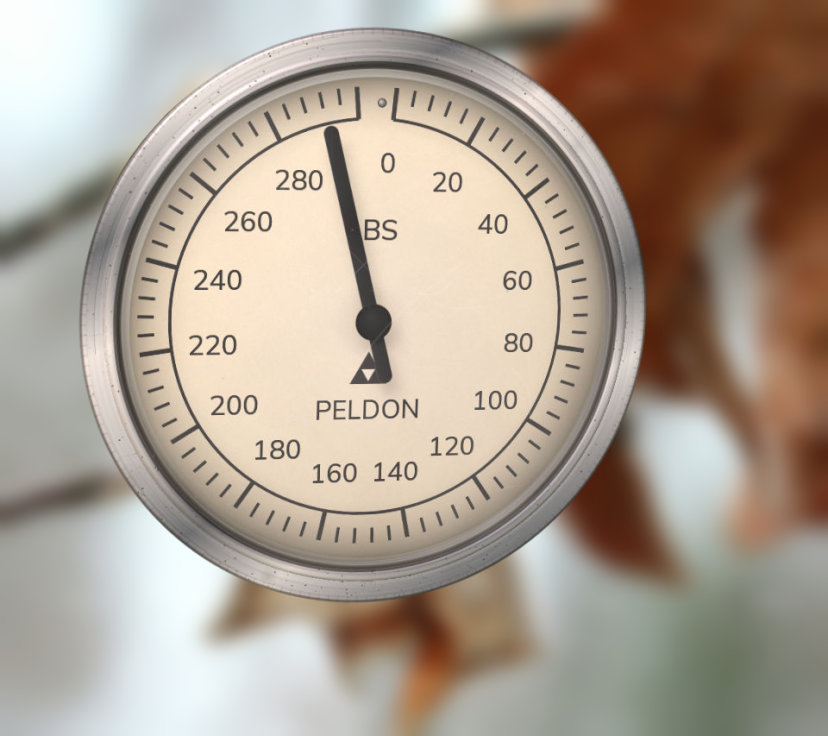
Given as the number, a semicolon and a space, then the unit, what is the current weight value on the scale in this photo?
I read 292; lb
